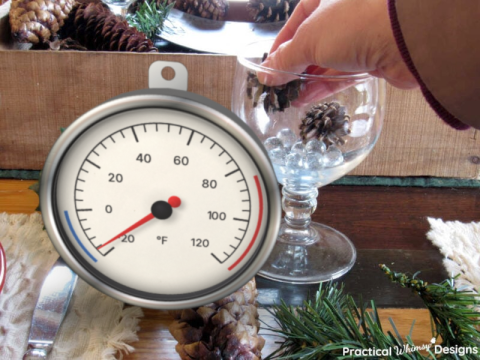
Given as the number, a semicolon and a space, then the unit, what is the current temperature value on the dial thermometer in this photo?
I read -16; °F
